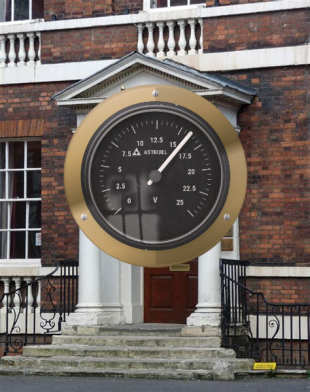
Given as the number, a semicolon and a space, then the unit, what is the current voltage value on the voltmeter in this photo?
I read 16; V
